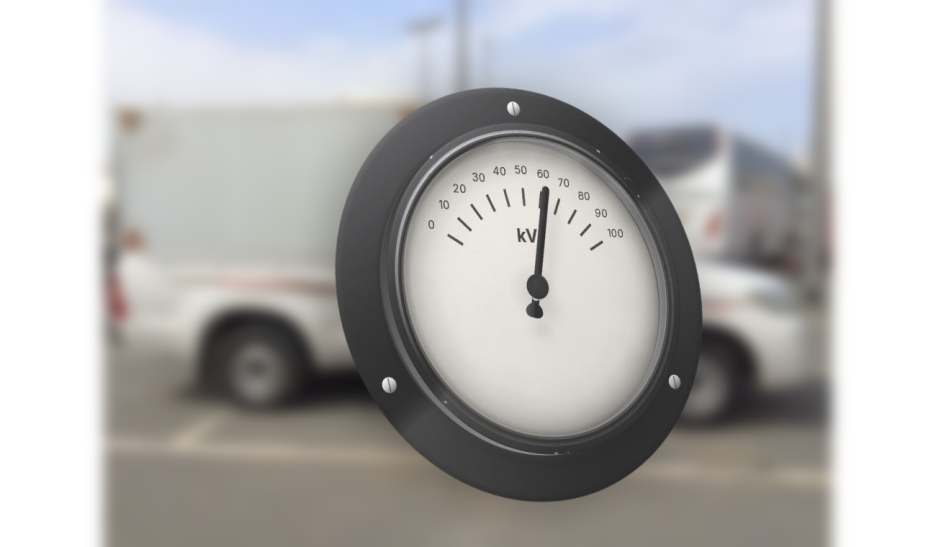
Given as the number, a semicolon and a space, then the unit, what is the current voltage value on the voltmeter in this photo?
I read 60; kV
